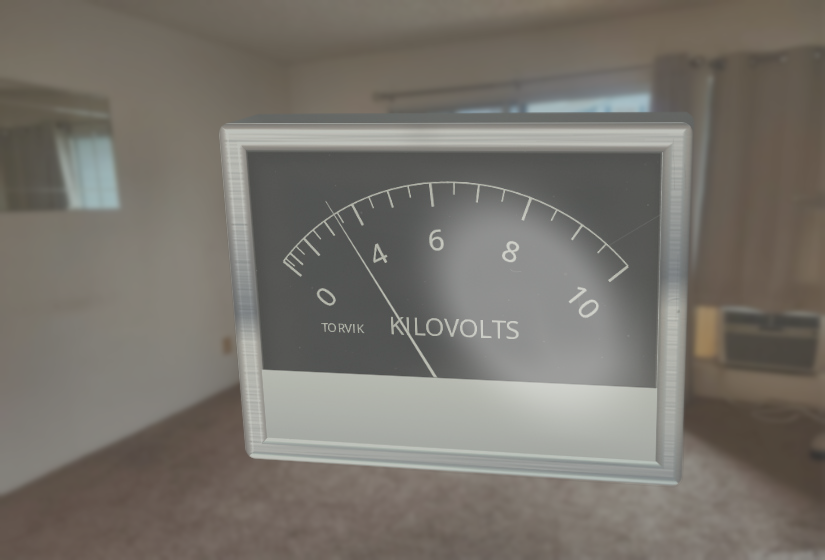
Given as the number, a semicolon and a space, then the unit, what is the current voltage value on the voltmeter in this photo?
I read 3.5; kV
